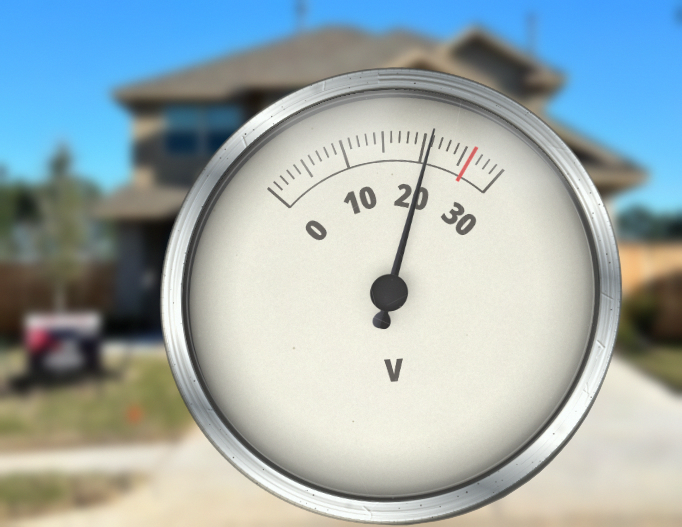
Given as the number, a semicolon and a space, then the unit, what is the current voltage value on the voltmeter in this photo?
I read 21; V
